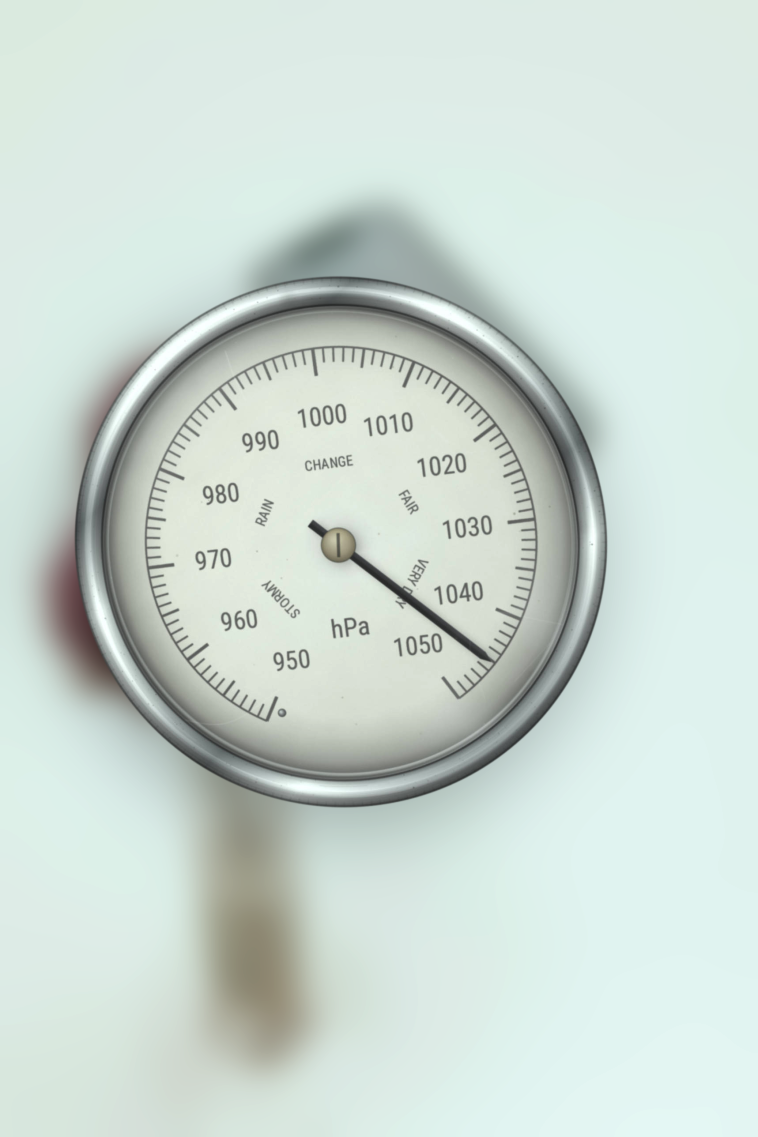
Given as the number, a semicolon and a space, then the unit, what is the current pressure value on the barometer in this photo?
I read 1045; hPa
